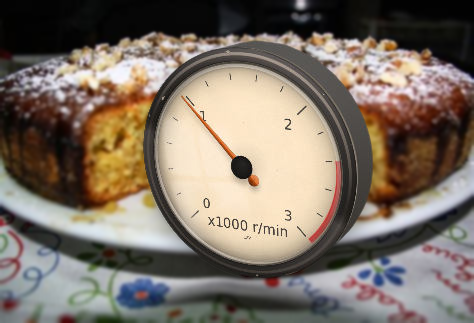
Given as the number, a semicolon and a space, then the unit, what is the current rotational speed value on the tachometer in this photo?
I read 1000; rpm
